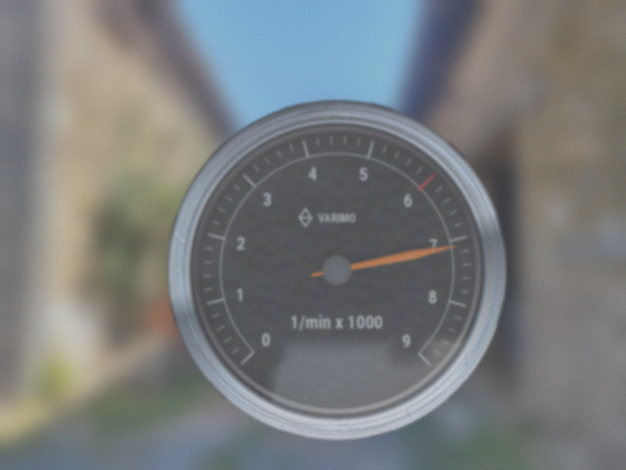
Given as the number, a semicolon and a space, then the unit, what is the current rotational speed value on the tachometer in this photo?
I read 7100; rpm
